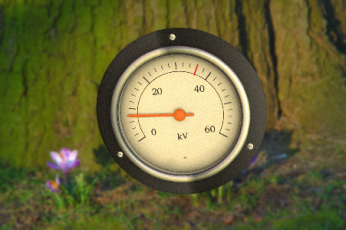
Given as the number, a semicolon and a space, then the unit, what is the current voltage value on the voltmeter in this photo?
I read 8; kV
